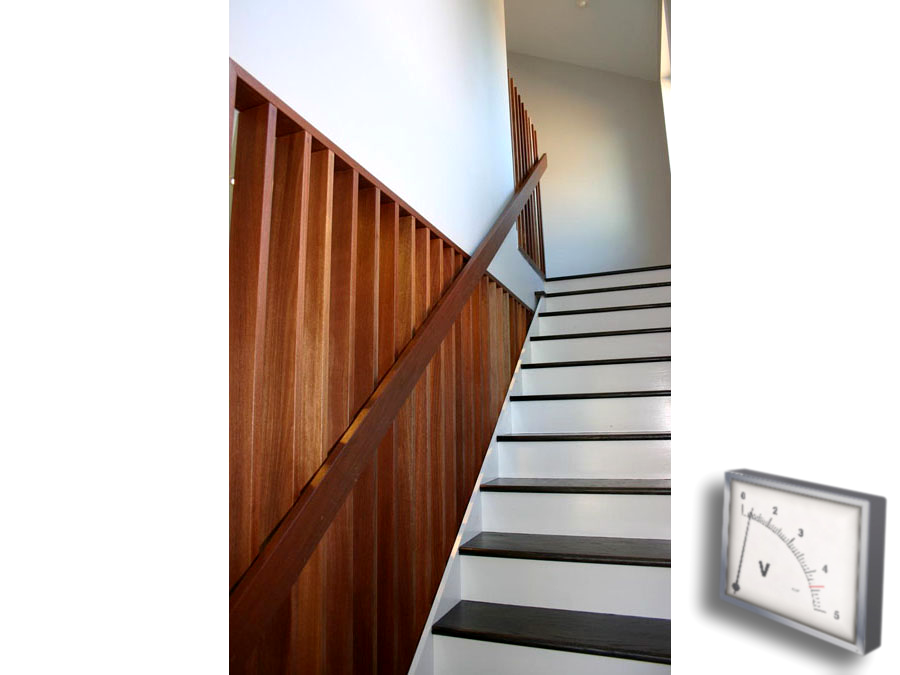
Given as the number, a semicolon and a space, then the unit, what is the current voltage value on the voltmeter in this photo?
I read 1; V
